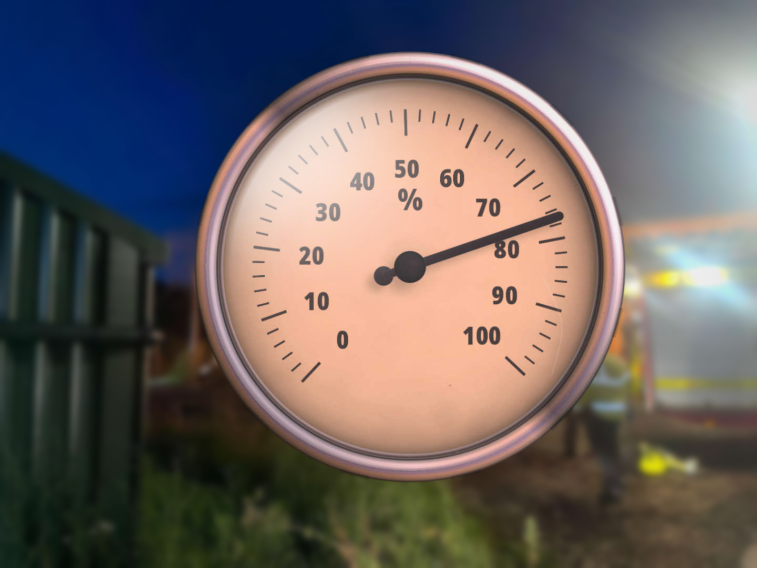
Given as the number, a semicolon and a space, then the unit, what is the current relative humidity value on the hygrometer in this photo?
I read 77; %
